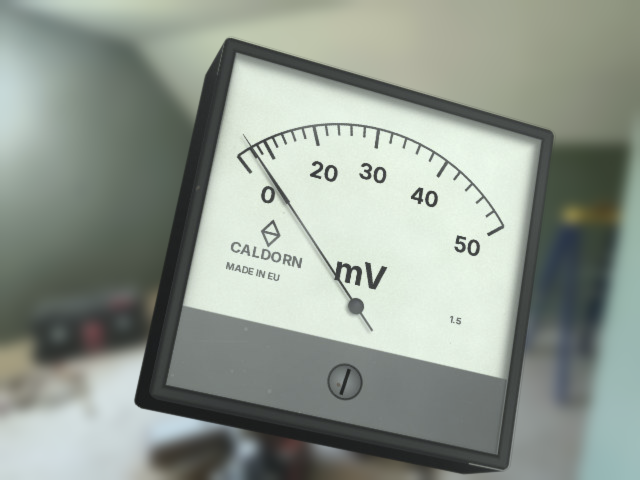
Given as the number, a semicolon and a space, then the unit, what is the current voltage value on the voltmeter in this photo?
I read 6; mV
